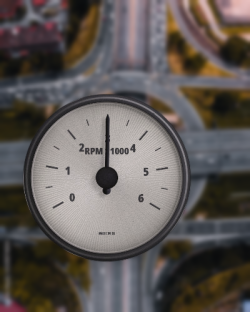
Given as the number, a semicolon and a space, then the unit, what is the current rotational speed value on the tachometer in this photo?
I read 3000; rpm
